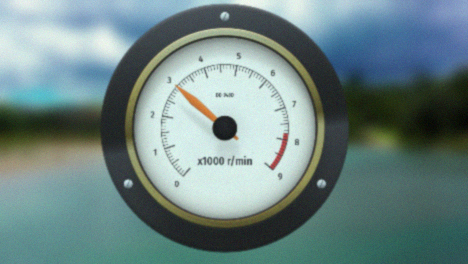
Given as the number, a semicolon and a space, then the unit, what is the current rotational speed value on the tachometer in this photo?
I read 3000; rpm
